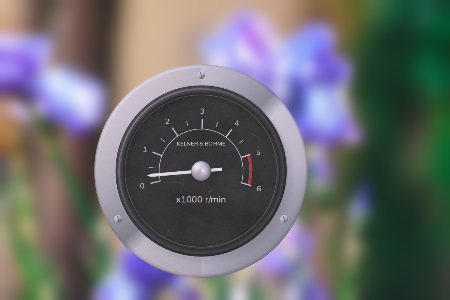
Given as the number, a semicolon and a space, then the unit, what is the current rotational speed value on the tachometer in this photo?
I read 250; rpm
